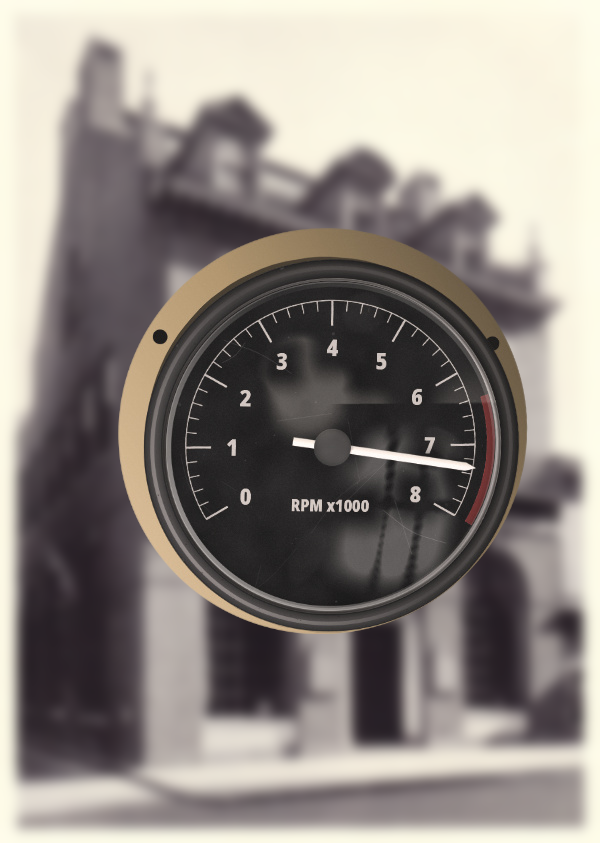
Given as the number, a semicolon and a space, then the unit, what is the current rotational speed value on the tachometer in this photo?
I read 7300; rpm
